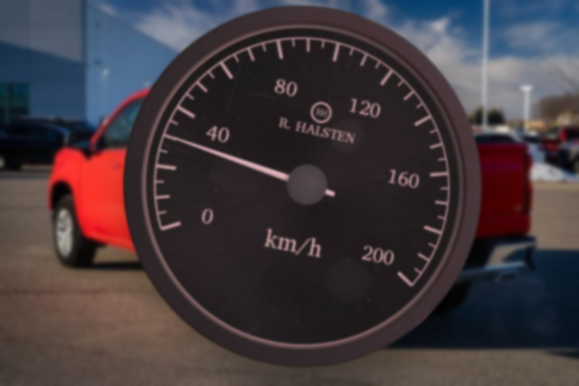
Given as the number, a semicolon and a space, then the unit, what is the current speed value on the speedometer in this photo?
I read 30; km/h
